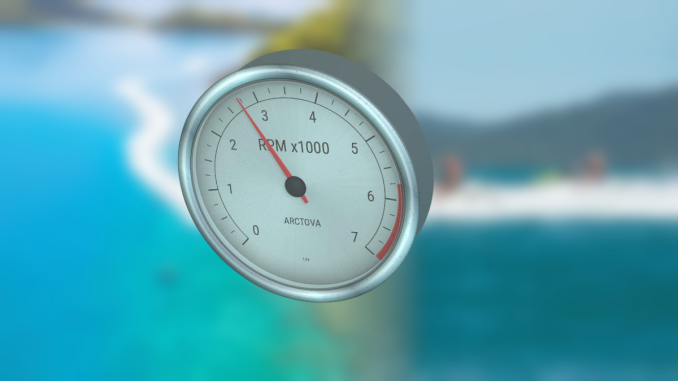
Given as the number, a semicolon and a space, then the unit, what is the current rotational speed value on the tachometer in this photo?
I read 2750; rpm
